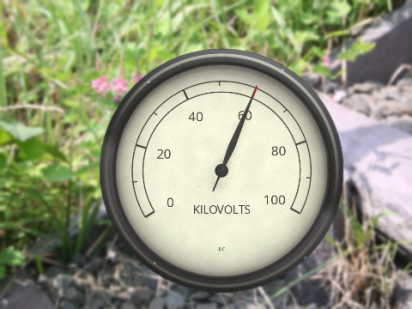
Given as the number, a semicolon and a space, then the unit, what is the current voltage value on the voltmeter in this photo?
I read 60; kV
